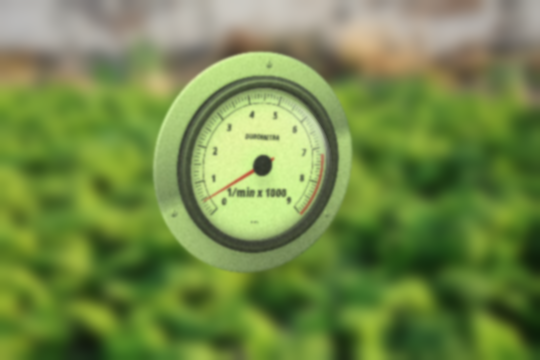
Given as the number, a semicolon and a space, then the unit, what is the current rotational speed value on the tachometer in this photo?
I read 500; rpm
